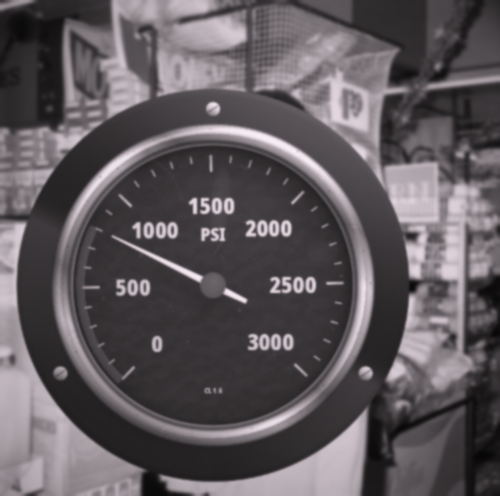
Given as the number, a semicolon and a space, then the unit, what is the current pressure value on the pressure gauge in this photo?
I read 800; psi
